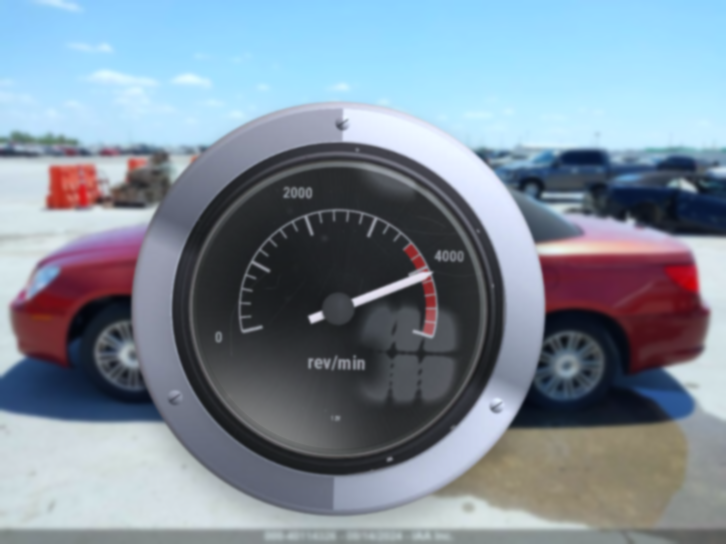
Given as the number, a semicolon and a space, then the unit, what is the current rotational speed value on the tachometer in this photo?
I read 4100; rpm
